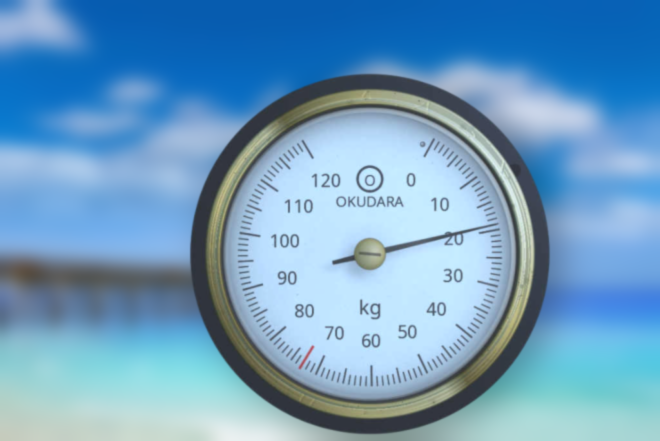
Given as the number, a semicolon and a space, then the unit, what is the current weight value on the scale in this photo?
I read 19; kg
